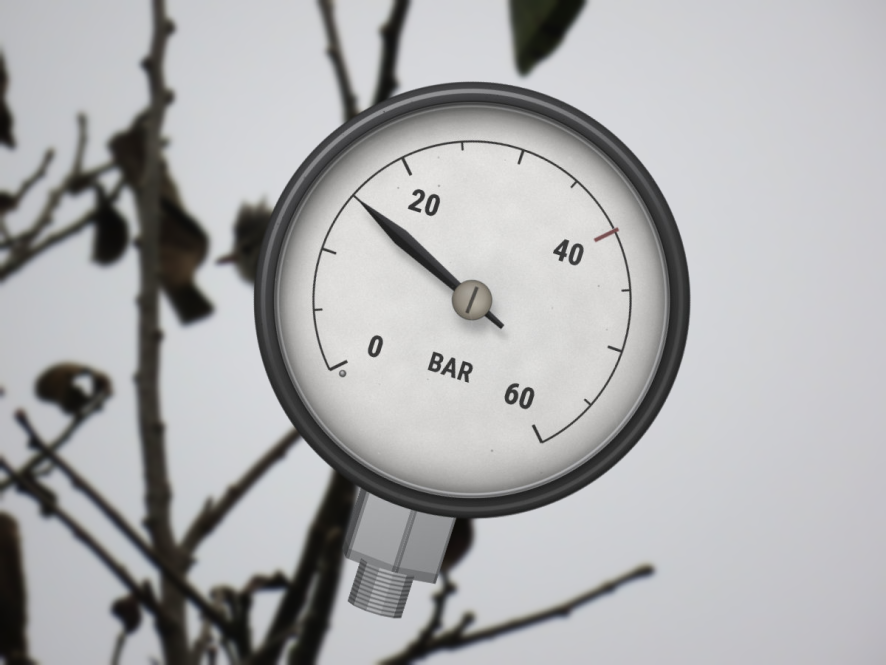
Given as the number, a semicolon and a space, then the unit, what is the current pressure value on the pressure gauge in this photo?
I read 15; bar
